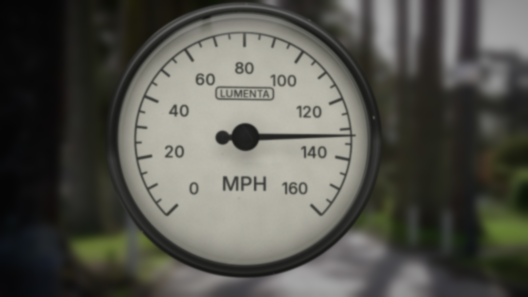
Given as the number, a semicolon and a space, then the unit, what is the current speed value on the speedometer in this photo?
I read 132.5; mph
